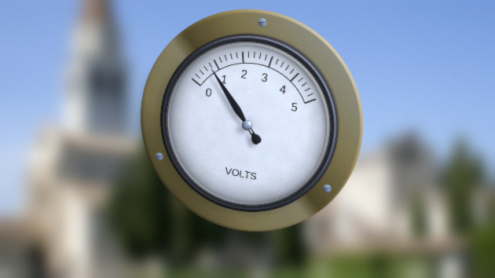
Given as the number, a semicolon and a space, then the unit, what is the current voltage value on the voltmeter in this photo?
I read 0.8; V
